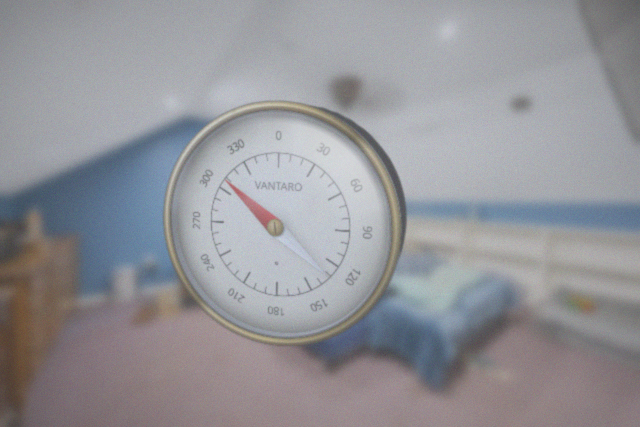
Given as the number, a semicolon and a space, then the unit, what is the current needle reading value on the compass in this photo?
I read 310; °
